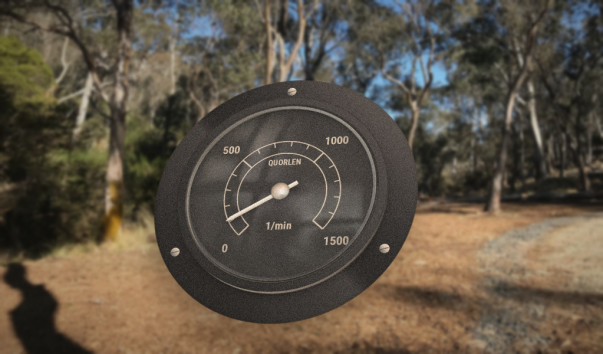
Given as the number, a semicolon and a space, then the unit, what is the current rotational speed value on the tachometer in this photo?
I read 100; rpm
